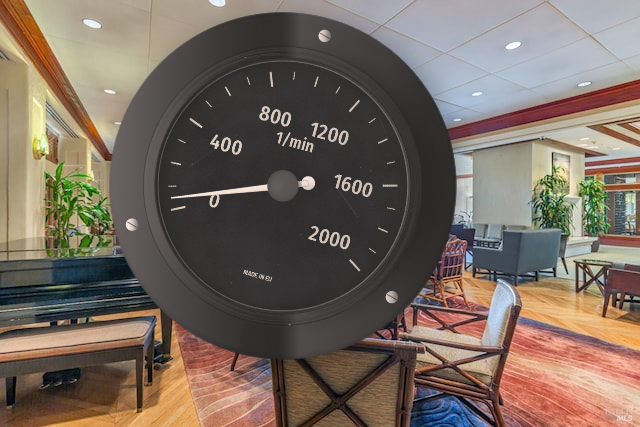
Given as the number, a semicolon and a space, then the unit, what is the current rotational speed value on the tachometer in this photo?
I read 50; rpm
